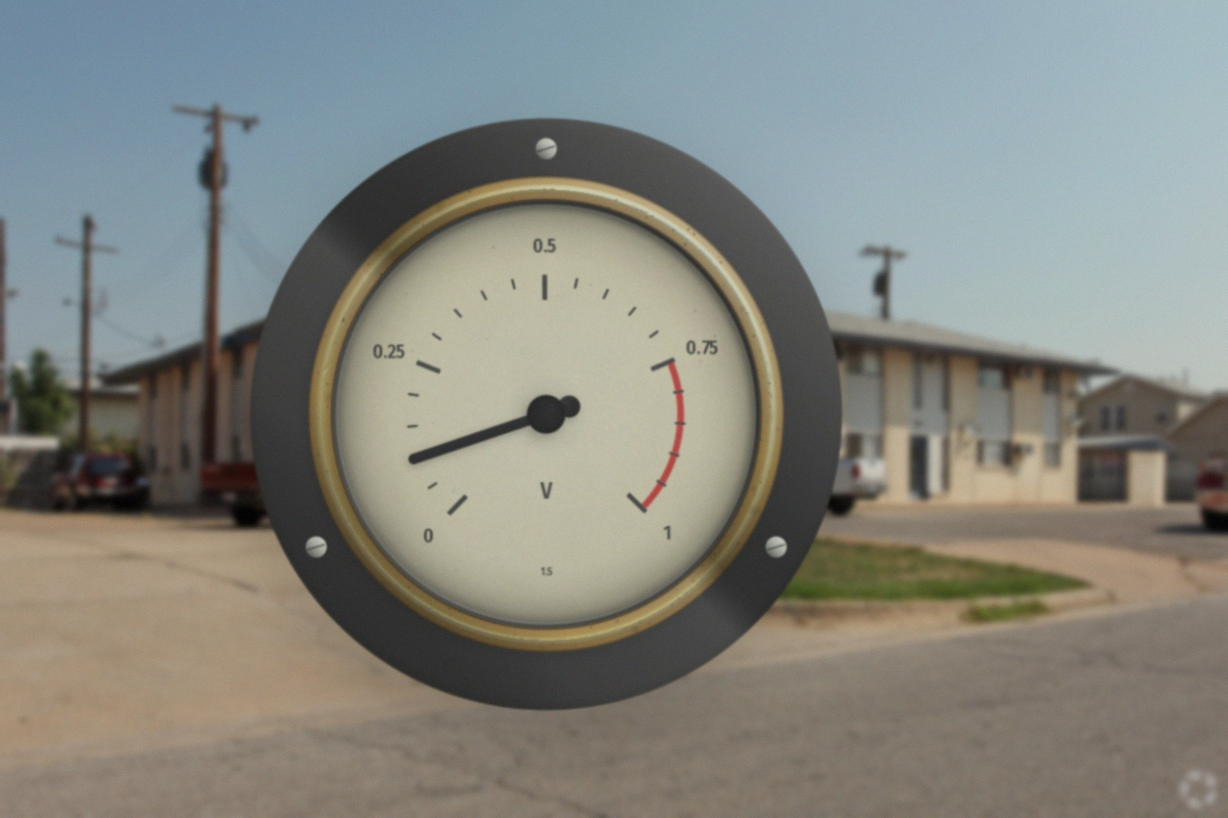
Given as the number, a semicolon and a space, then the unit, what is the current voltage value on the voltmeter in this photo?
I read 0.1; V
